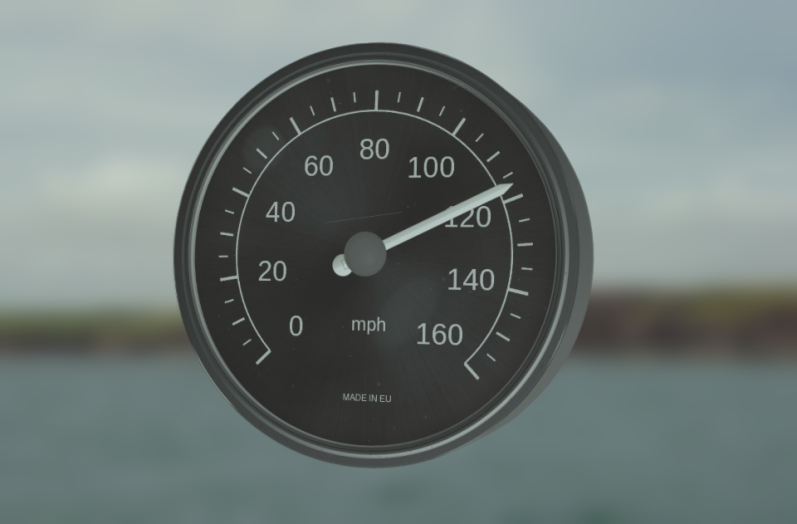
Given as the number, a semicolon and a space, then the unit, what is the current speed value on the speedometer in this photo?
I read 117.5; mph
